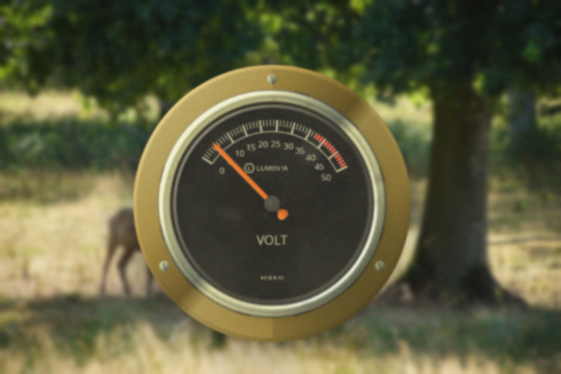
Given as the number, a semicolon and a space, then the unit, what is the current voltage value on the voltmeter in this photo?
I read 5; V
